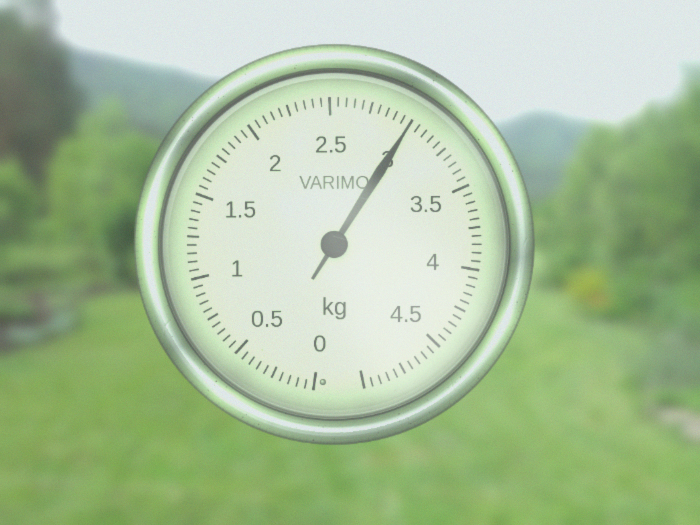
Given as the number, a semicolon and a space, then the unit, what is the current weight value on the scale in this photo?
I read 3; kg
